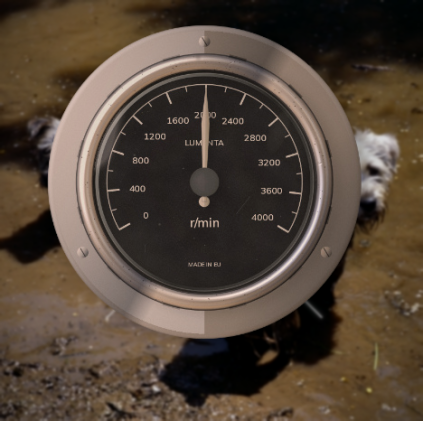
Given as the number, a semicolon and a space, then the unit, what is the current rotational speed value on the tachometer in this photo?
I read 2000; rpm
